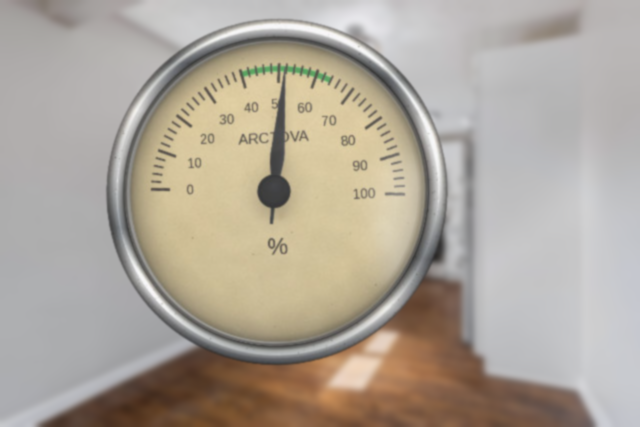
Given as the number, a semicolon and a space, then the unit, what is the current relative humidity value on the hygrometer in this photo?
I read 52; %
